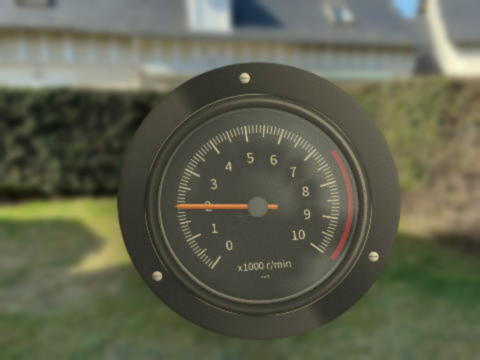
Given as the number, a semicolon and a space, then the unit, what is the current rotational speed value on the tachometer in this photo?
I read 2000; rpm
